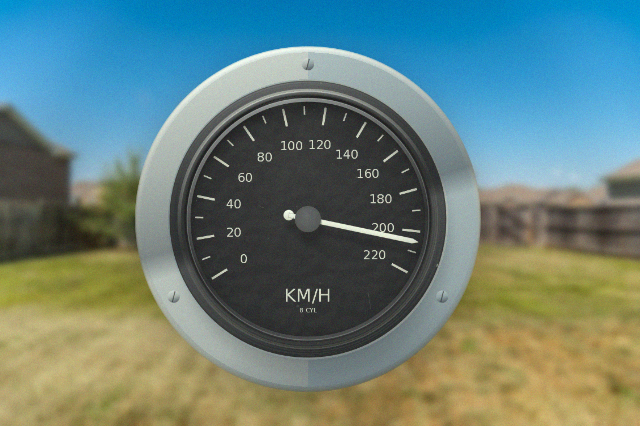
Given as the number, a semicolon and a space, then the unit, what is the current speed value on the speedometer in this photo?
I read 205; km/h
